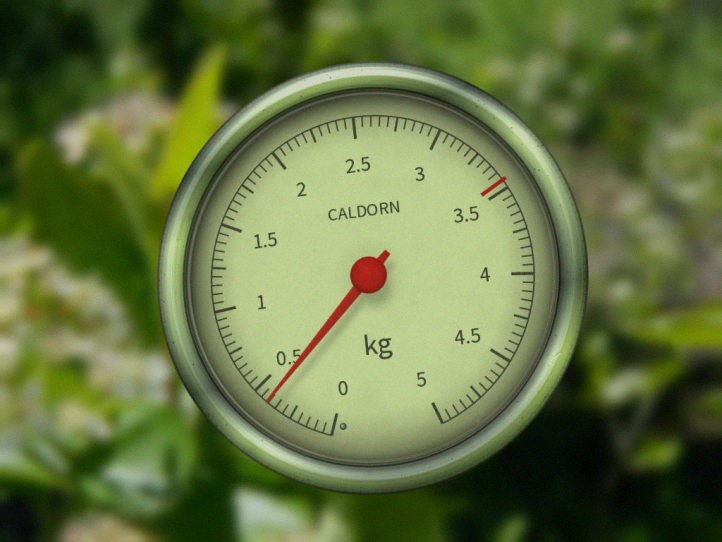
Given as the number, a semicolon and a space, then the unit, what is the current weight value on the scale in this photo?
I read 0.4; kg
